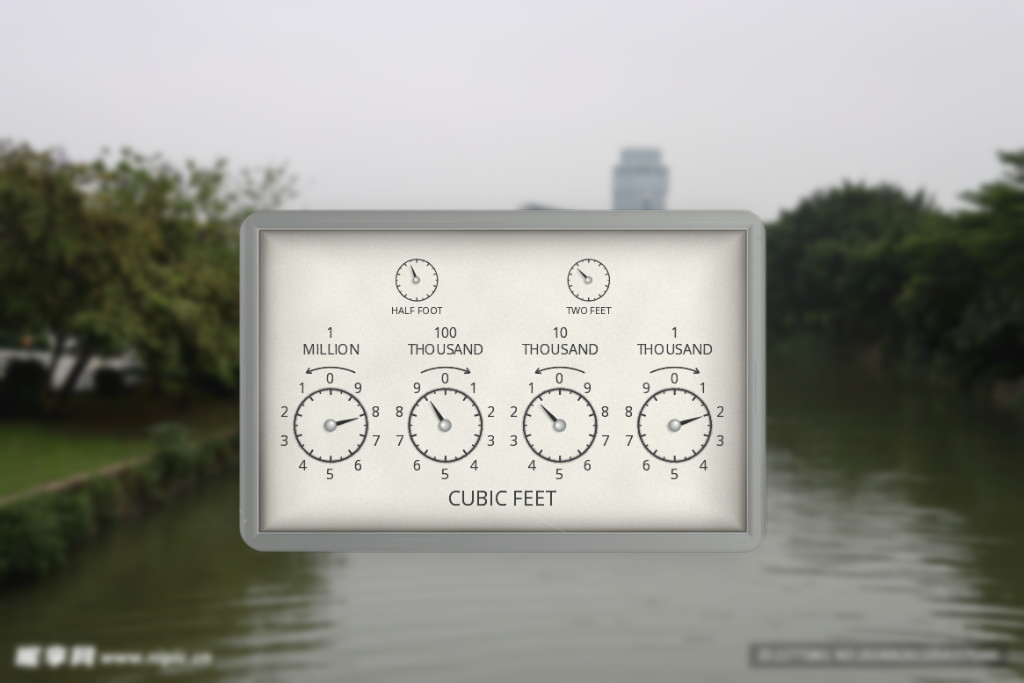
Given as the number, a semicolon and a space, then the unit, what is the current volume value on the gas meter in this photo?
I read 791200; ft³
